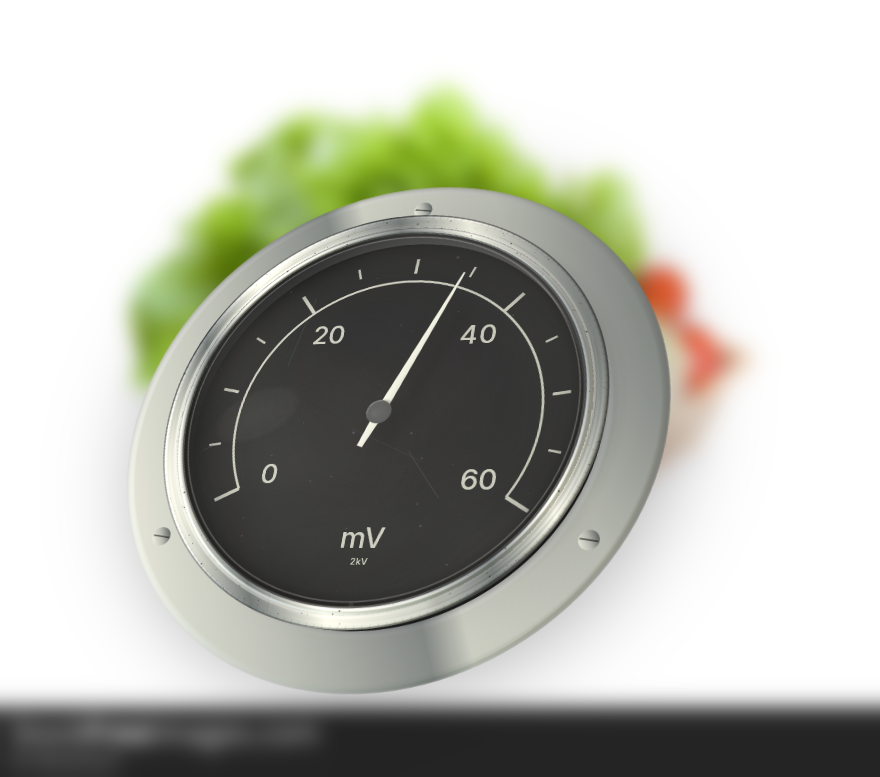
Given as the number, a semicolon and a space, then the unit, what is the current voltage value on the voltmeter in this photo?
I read 35; mV
